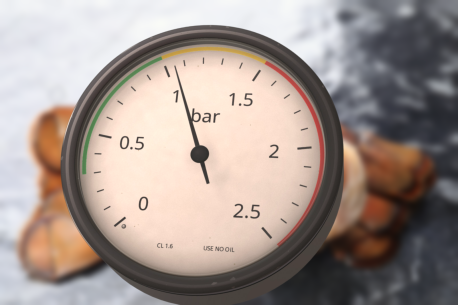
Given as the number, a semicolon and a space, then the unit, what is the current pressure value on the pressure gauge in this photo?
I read 1.05; bar
